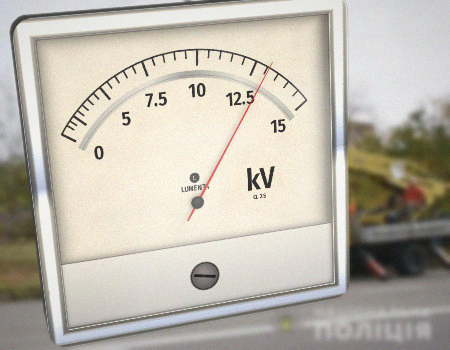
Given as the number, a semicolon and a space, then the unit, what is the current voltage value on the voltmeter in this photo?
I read 13; kV
